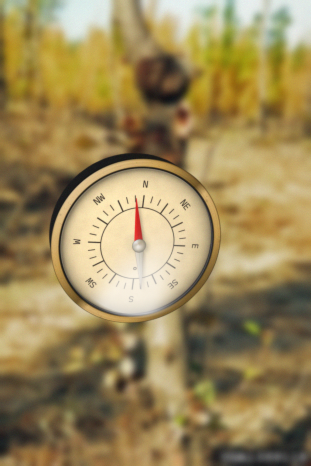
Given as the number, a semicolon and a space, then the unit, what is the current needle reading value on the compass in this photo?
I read 350; °
